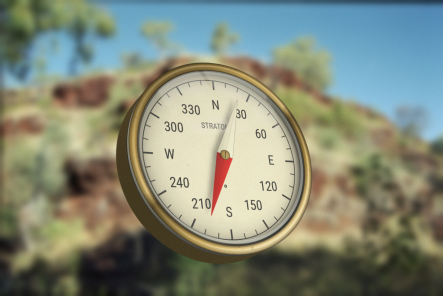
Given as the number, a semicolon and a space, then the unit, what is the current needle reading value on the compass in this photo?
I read 200; °
